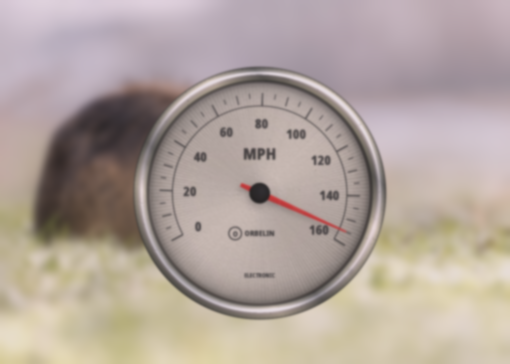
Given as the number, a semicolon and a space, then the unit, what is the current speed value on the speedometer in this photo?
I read 155; mph
